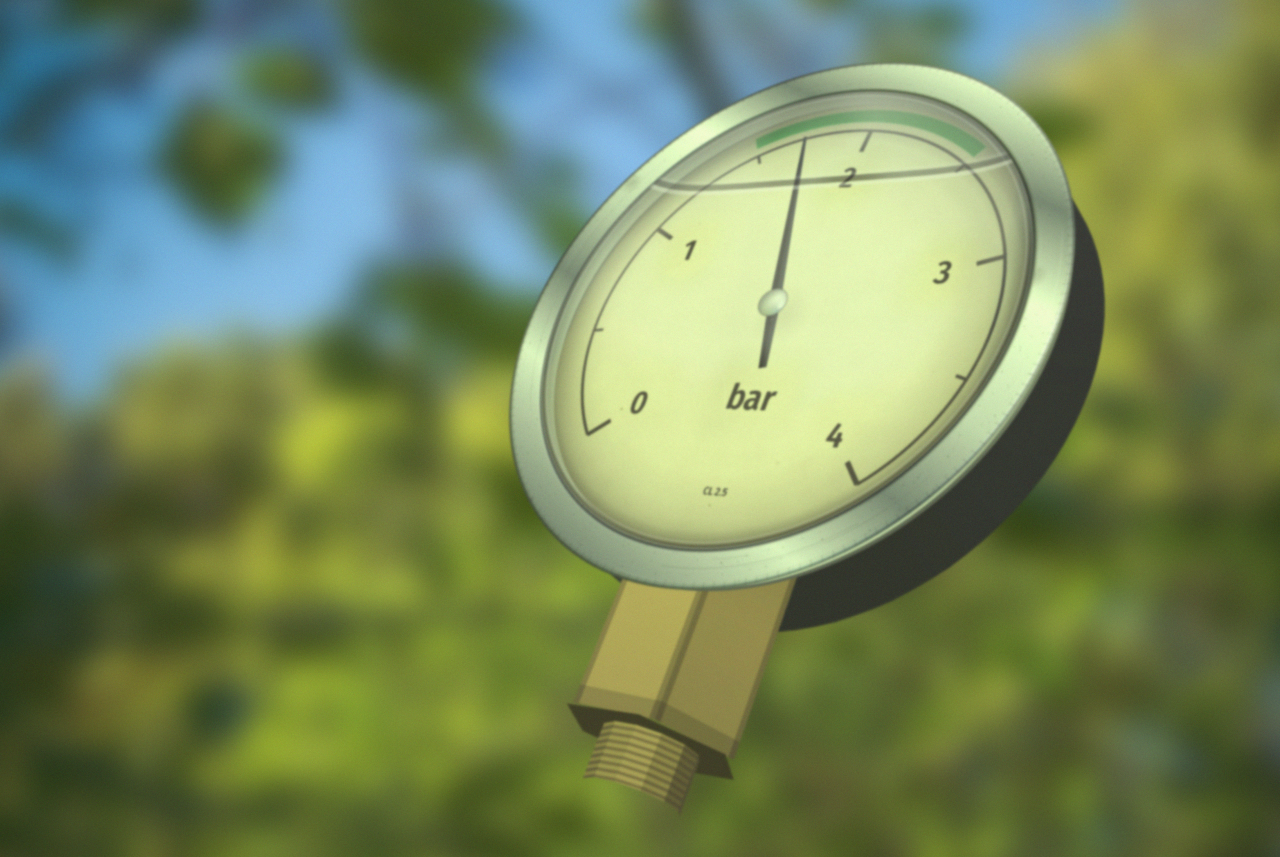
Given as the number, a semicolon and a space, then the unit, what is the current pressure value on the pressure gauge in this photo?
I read 1.75; bar
